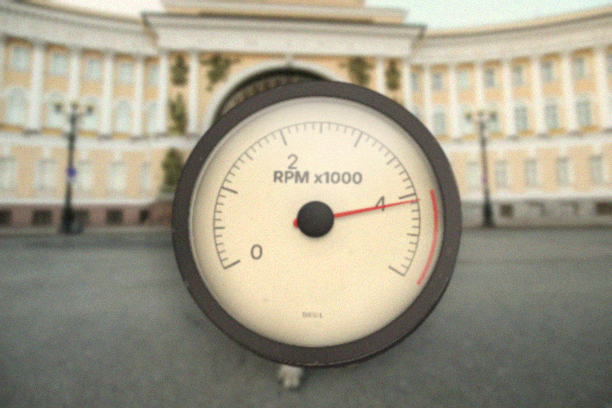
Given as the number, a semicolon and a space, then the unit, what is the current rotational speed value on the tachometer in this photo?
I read 4100; rpm
